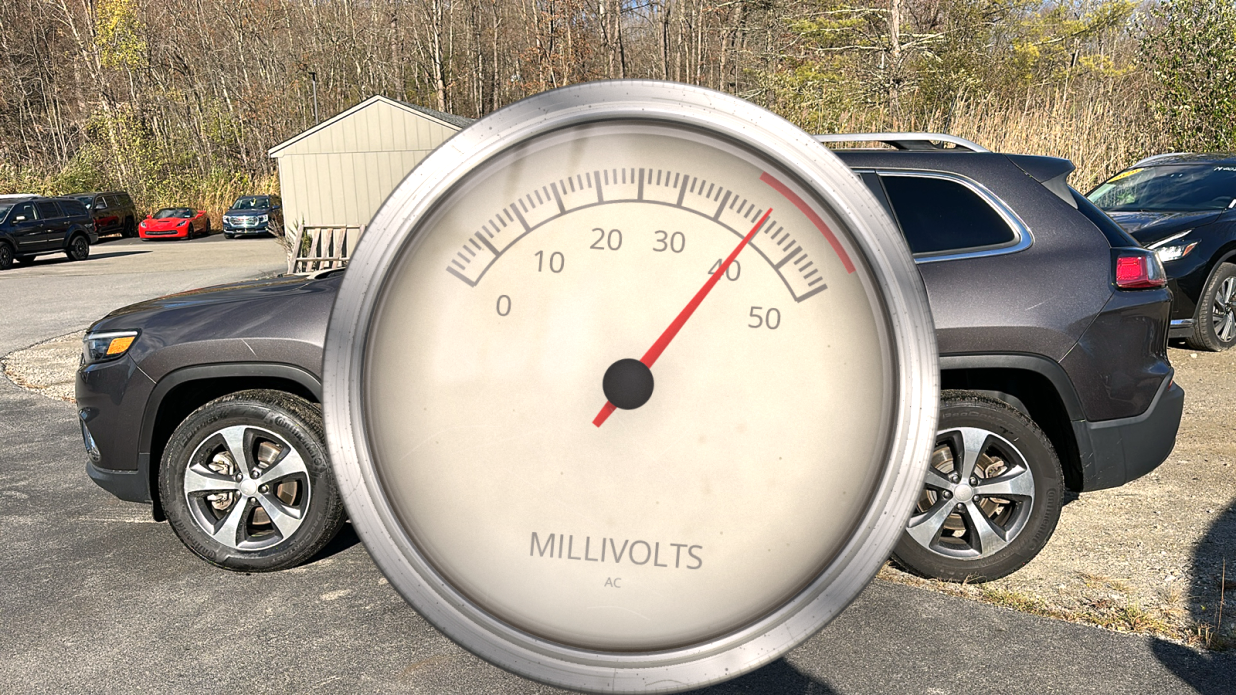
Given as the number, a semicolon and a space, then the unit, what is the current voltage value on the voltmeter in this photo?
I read 40; mV
